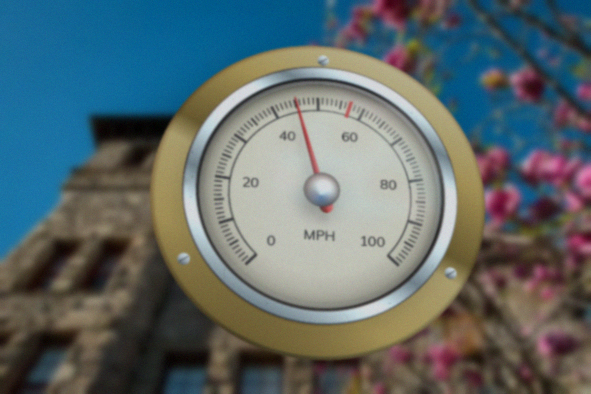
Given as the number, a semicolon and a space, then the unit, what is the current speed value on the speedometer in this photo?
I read 45; mph
